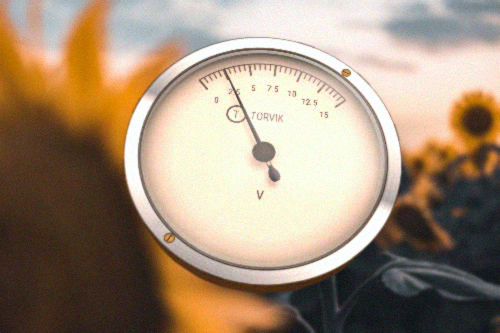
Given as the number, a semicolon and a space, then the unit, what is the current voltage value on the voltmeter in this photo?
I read 2.5; V
